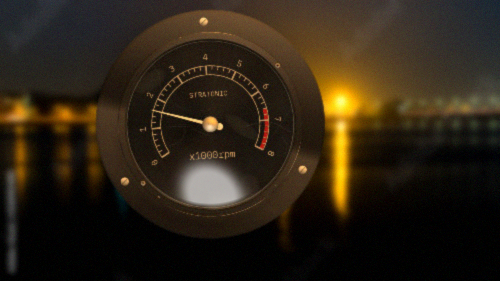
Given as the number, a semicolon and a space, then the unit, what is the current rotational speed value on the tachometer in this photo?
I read 1600; rpm
